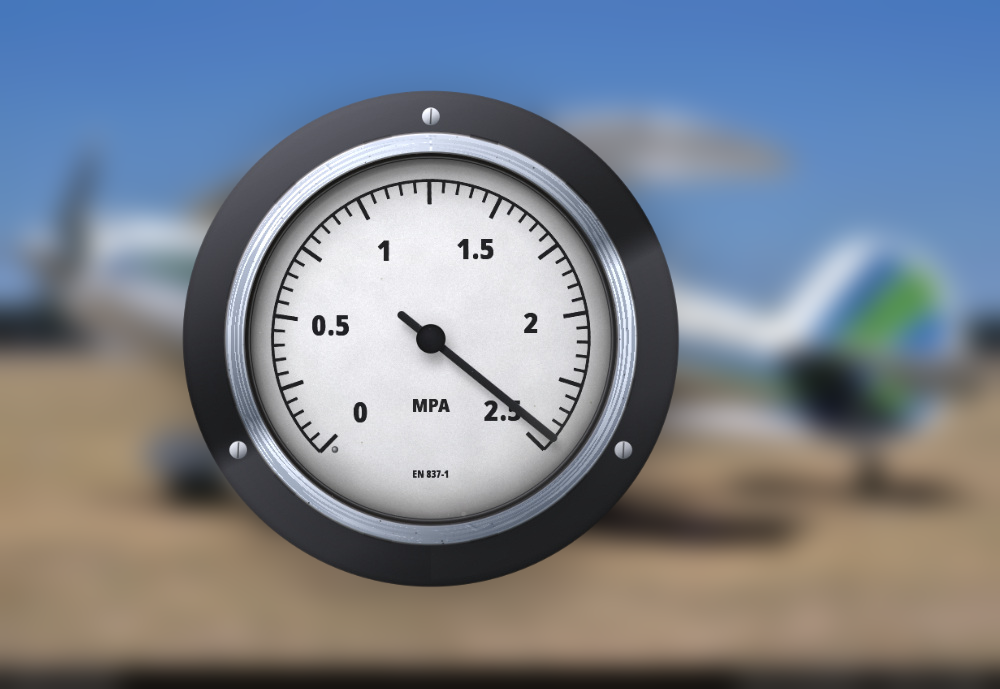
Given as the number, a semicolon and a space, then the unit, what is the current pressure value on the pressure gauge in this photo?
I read 2.45; MPa
